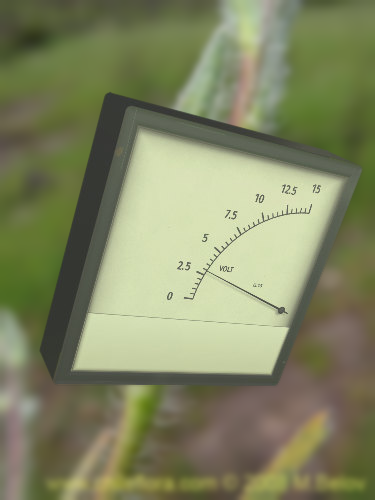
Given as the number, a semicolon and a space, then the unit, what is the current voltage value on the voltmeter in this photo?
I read 3; V
